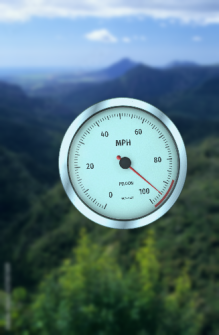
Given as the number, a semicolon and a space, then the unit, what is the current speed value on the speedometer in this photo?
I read 95; mph
